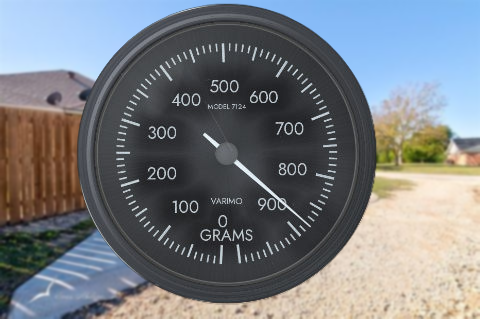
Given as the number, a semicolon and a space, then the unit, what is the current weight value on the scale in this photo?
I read 880; g
